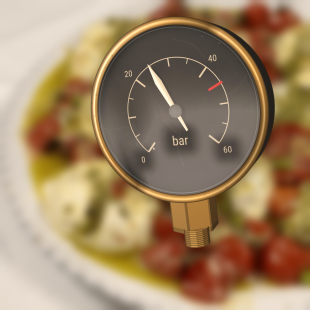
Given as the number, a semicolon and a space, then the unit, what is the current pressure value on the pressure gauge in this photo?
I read 25; bar
